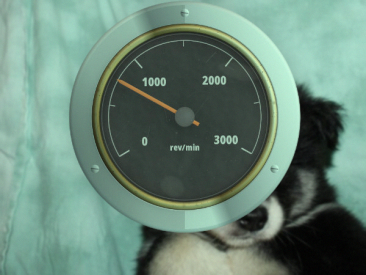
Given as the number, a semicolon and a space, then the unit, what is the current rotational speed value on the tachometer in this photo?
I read 750; rpm
